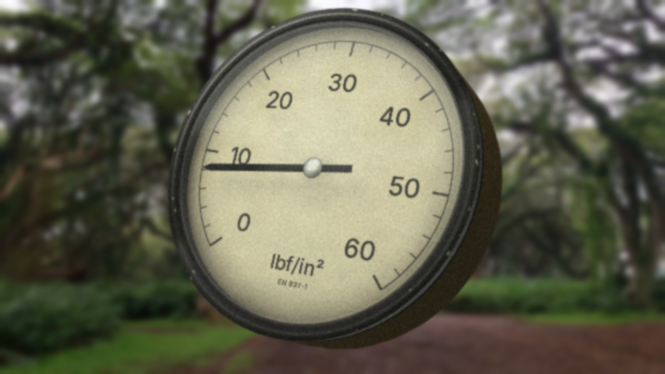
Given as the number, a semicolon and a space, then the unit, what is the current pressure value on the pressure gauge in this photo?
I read 8; psi
